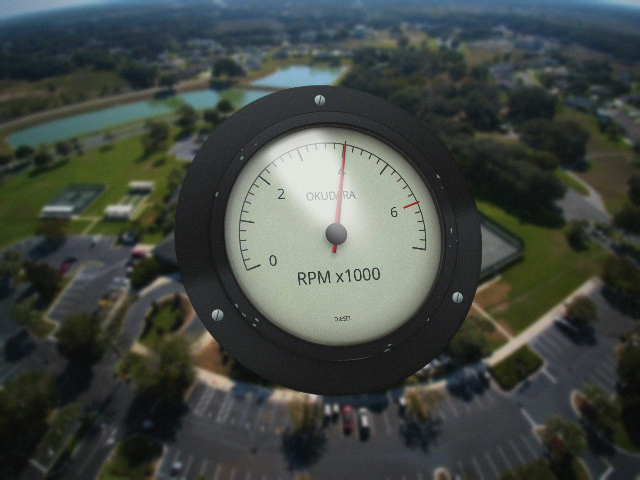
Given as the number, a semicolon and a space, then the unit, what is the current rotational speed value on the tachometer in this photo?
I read 4000; rpm
